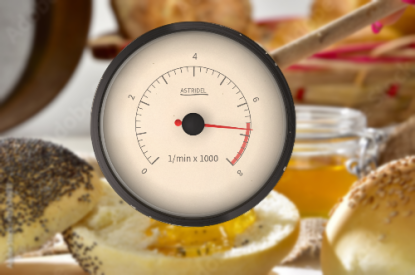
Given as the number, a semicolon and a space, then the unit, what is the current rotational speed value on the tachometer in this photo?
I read 6800; rpm
